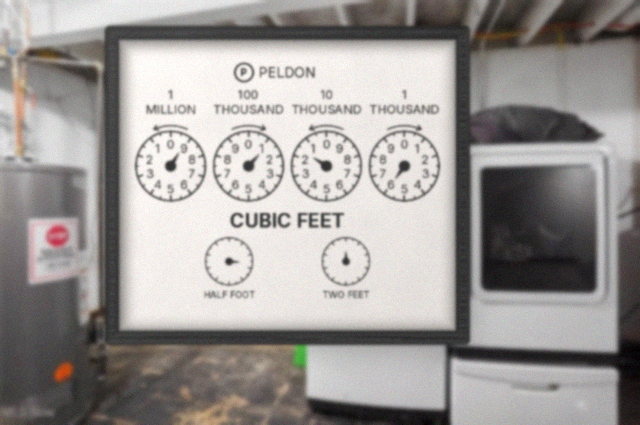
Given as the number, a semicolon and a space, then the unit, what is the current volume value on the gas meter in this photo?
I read 911600; ft³
